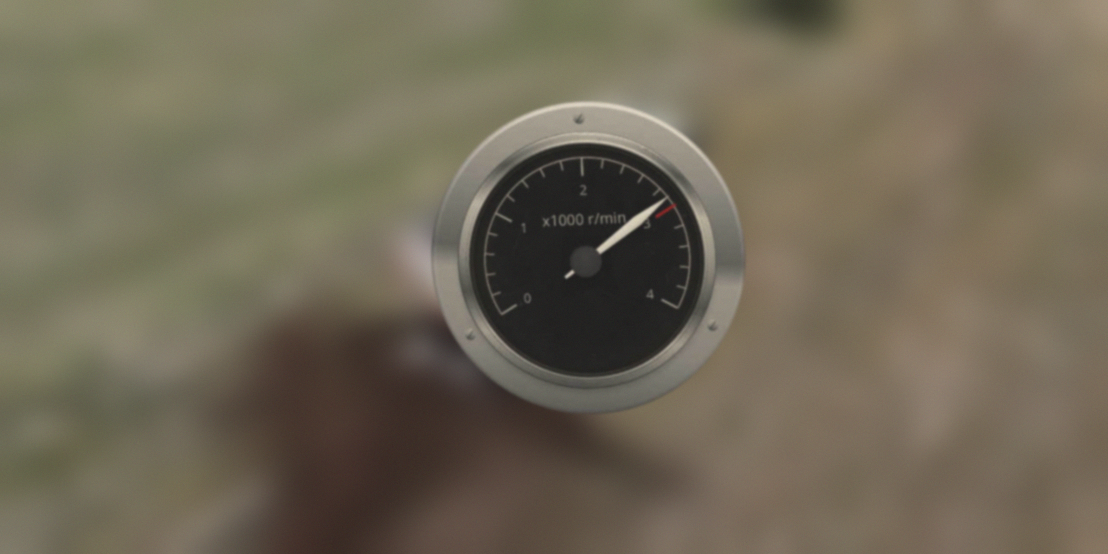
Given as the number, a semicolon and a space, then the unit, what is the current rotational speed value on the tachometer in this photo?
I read 2900; rpm
